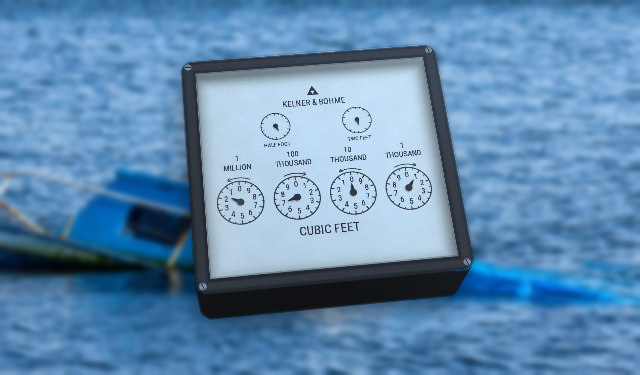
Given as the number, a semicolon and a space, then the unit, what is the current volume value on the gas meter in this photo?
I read 170100; ft³
